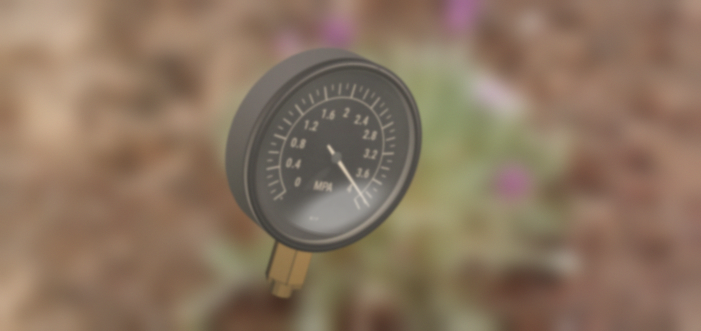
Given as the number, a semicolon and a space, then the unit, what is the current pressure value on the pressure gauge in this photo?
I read 3.9; MPa
